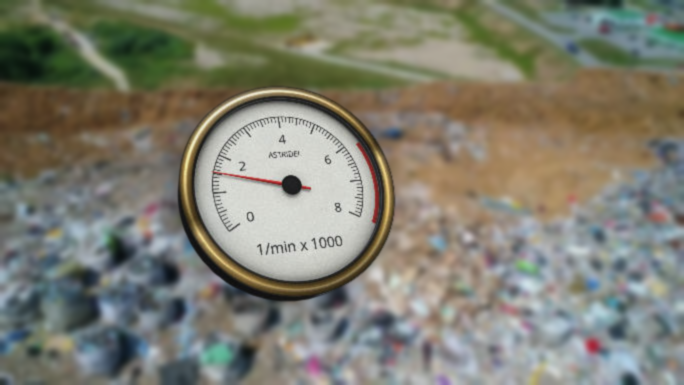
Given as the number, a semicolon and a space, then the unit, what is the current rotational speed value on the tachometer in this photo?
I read 1500; rpm
